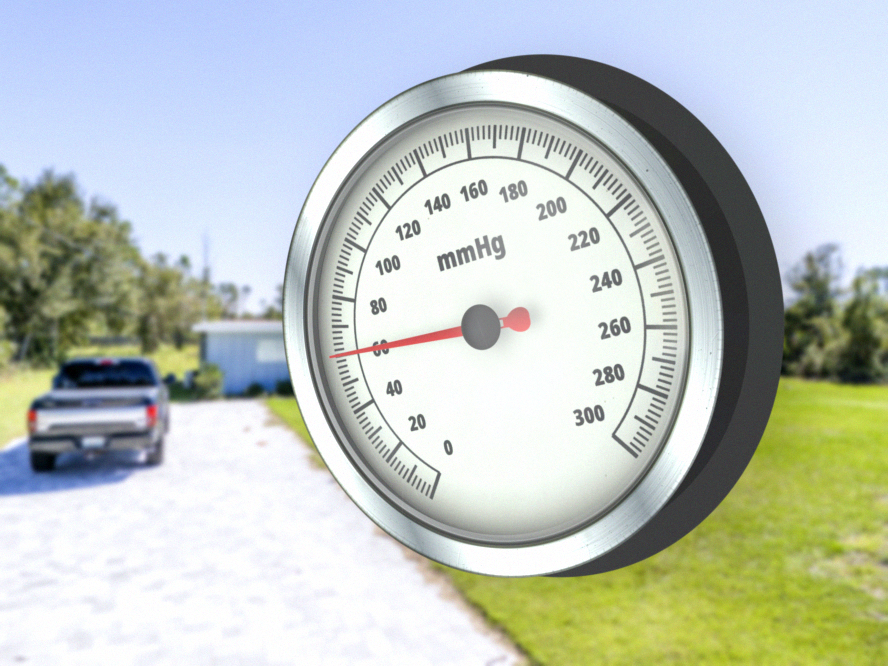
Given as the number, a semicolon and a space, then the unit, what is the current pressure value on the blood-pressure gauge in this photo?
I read 60; mmHg
